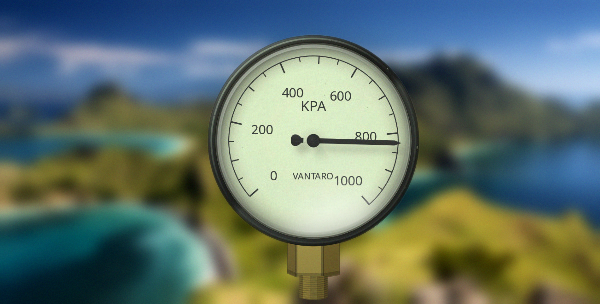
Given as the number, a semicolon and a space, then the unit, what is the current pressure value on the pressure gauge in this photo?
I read 825; kPa
